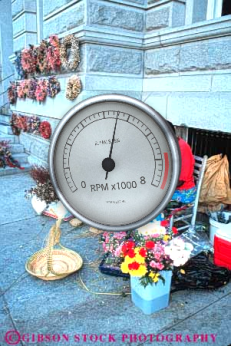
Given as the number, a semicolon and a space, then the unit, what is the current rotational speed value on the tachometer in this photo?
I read 4600; rpm
